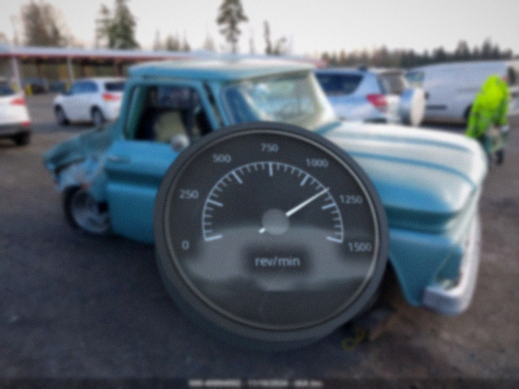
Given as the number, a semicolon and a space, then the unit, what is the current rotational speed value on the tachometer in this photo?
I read 1150; rpm
